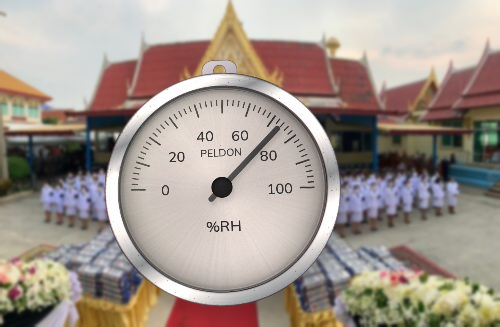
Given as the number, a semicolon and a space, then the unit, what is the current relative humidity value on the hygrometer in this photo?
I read 74; %
